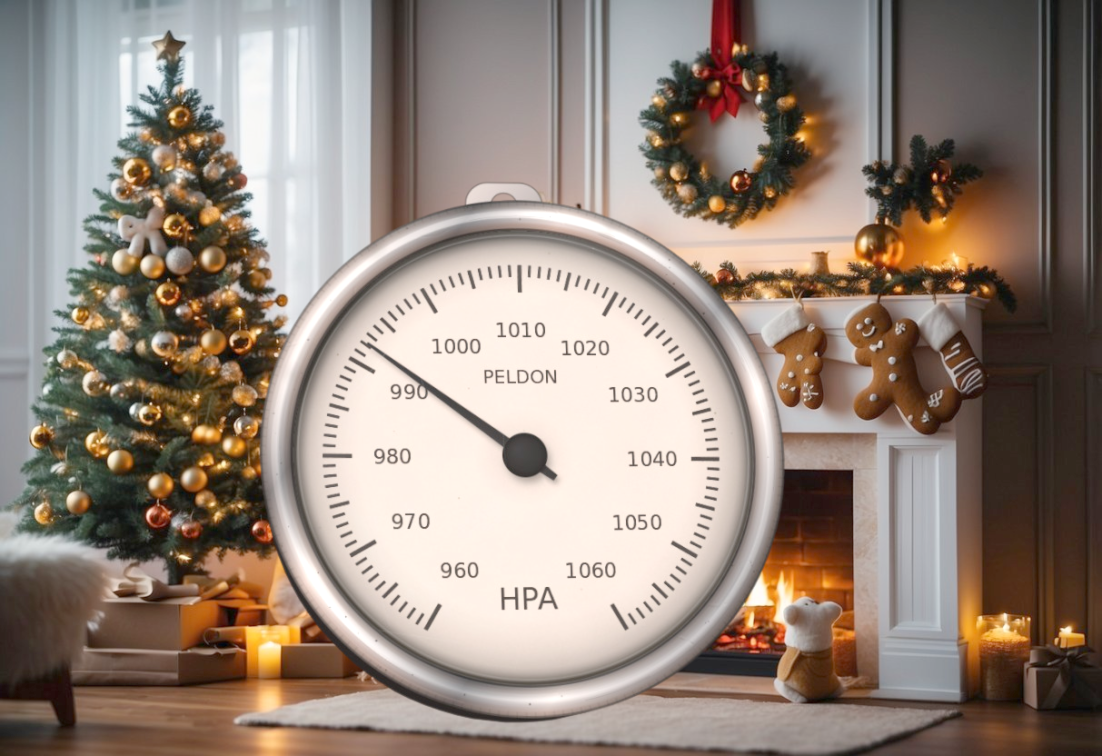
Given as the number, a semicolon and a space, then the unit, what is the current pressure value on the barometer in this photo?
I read 992; hPa
